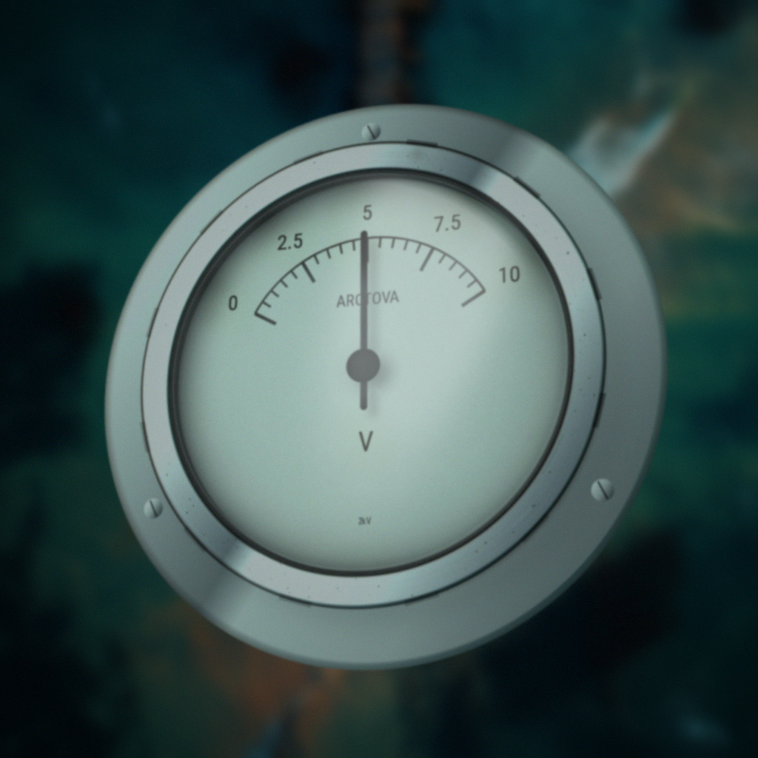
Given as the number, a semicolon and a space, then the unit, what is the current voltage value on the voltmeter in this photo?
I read 5; V
